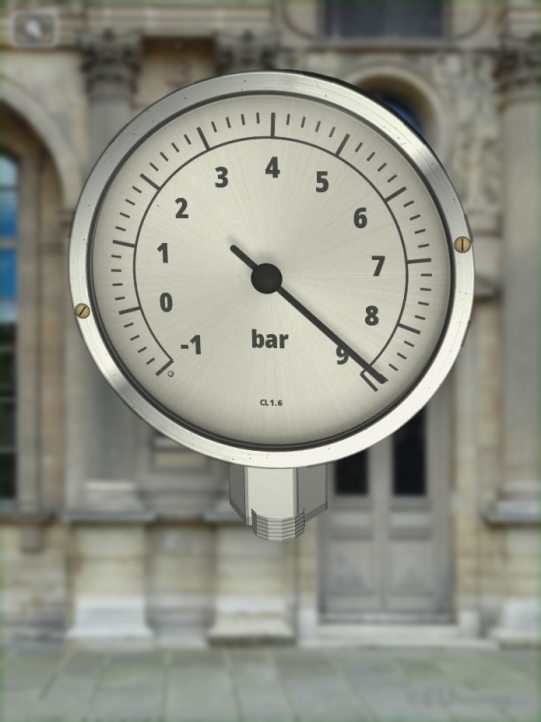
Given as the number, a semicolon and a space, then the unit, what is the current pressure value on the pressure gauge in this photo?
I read 8.8; bar
